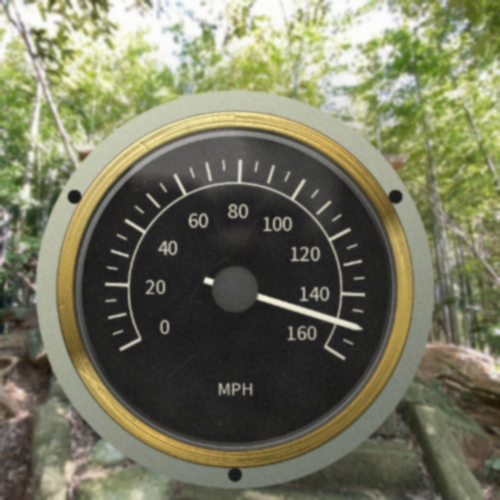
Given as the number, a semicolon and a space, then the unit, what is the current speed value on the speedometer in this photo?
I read 150; mph
